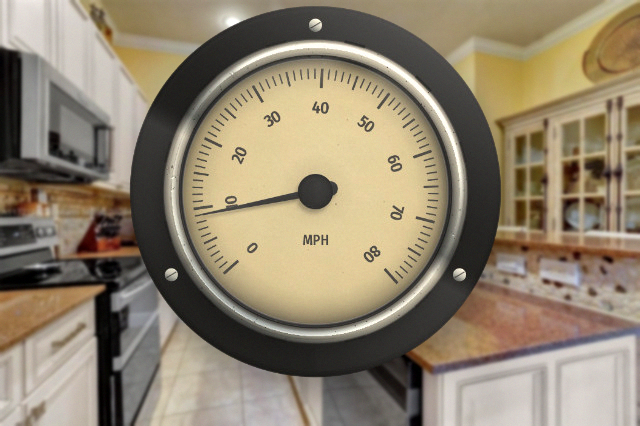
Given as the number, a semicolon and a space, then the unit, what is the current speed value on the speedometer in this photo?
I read 9; mph
